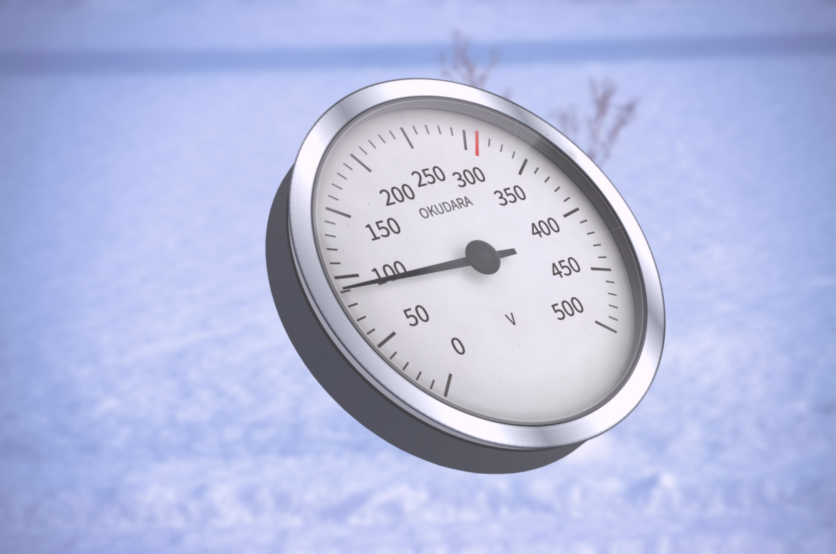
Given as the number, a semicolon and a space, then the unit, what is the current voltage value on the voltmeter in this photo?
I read 90; V
